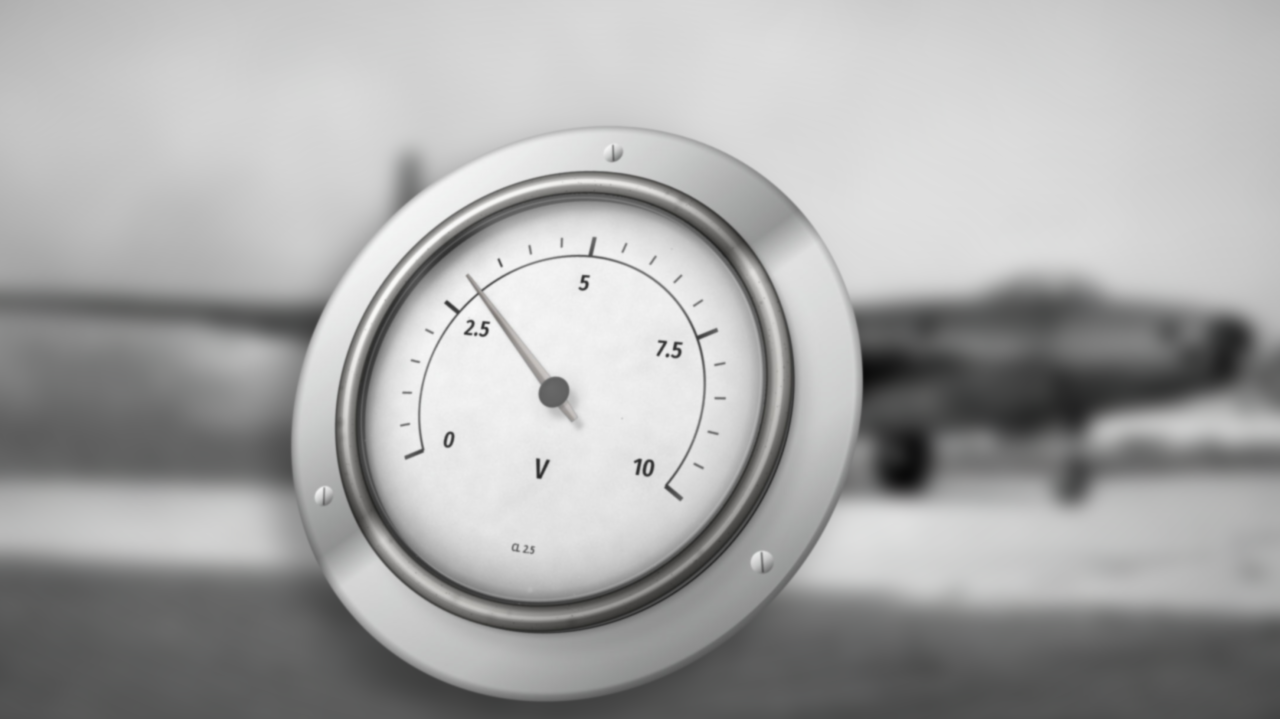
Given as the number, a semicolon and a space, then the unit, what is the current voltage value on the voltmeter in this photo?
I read 3; V
